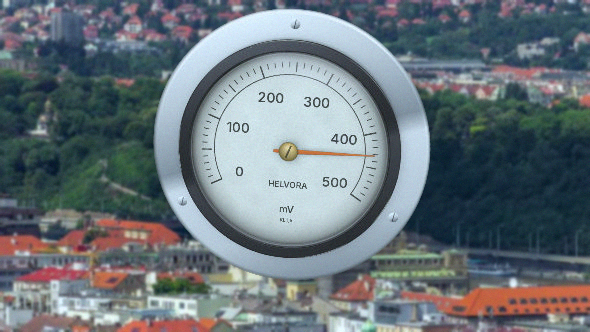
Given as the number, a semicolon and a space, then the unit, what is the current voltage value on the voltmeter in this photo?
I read 430; mV
